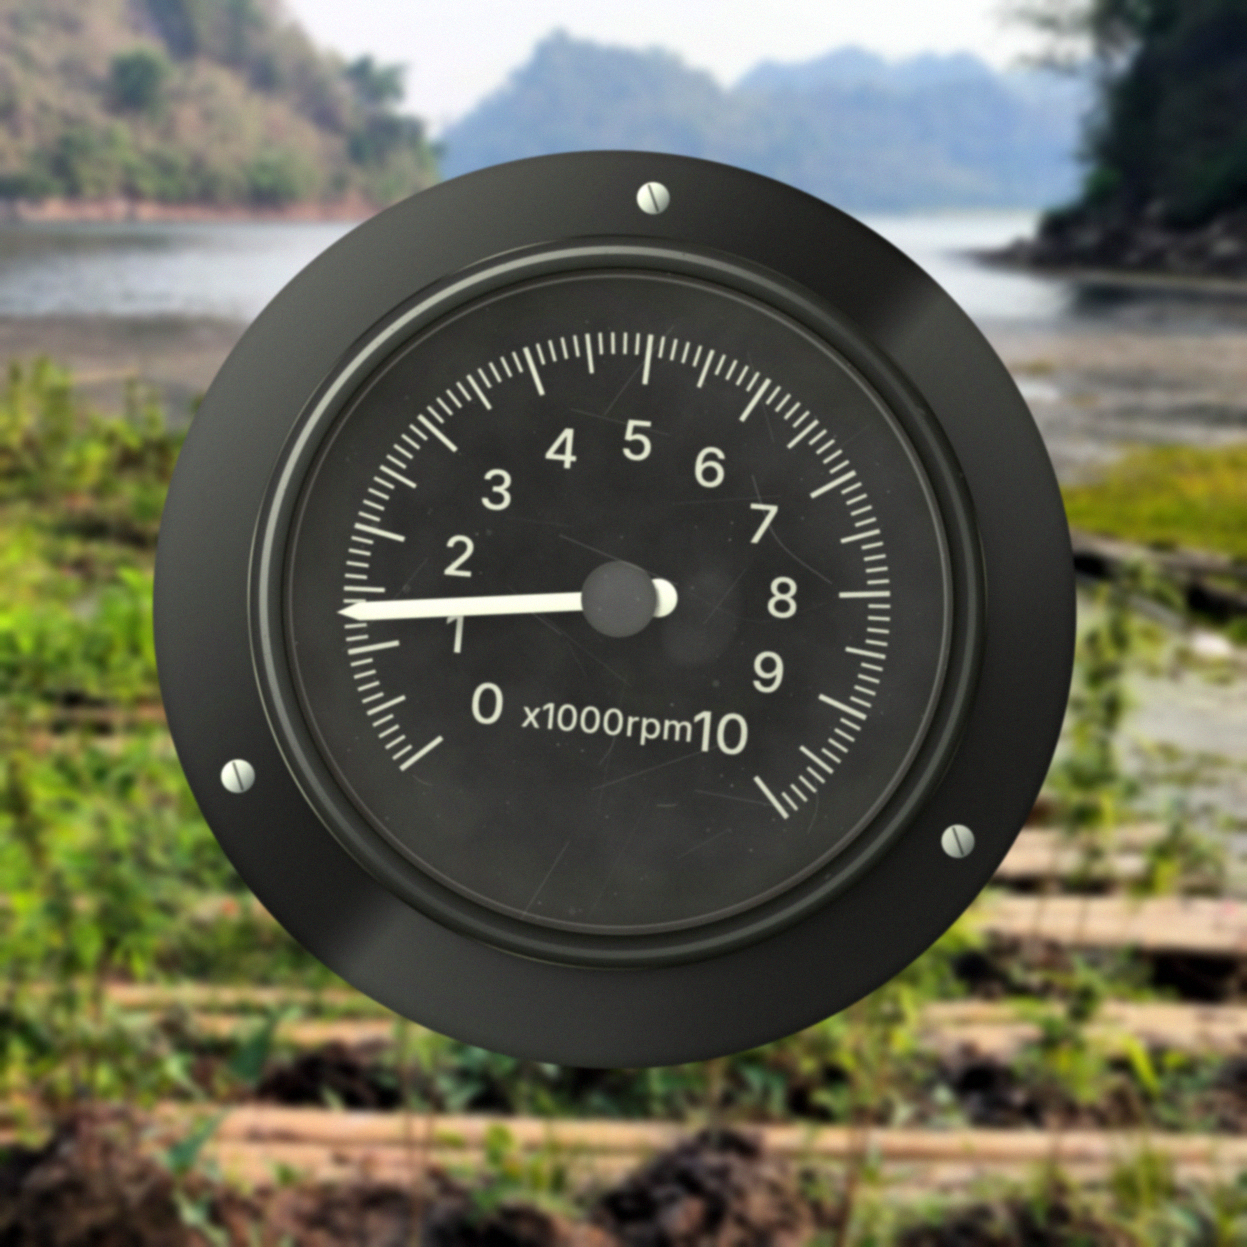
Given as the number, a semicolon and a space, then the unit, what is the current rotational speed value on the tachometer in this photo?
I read 1300; rpm
